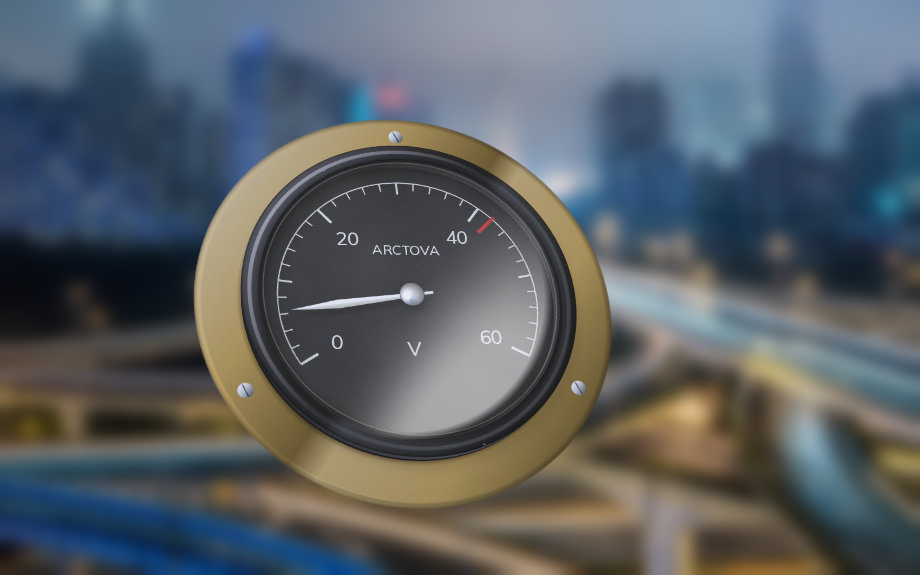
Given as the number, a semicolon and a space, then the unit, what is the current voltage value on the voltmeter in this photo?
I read 6; V
